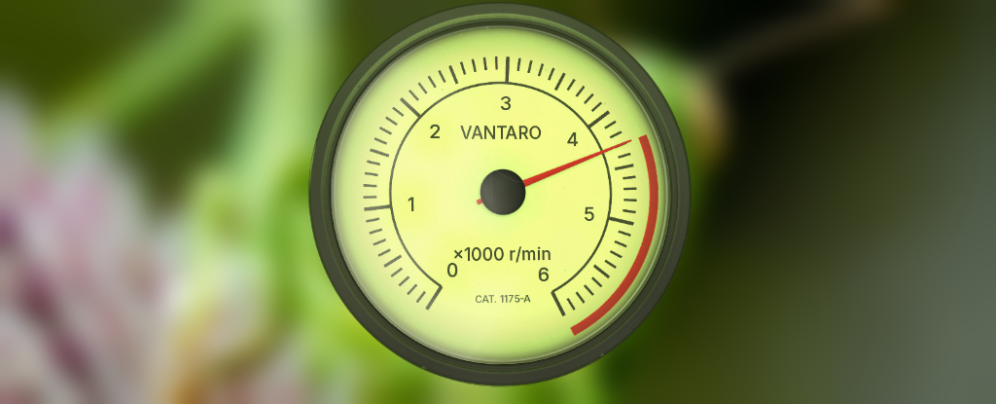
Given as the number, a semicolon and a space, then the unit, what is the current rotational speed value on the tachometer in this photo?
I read 4300; rpm
